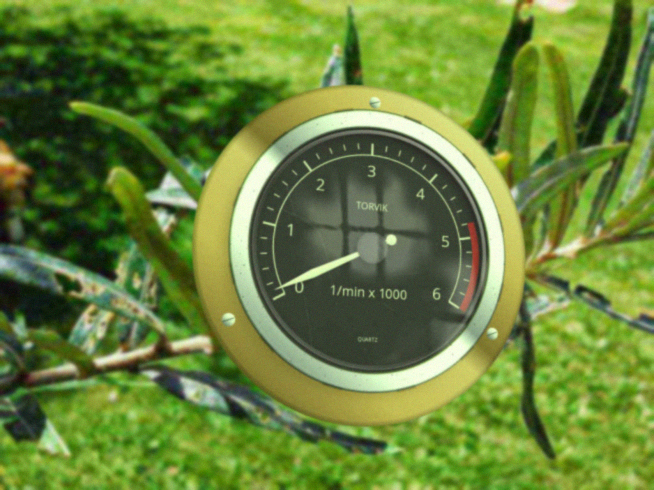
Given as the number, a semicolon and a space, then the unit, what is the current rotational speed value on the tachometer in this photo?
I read 100; rpm
